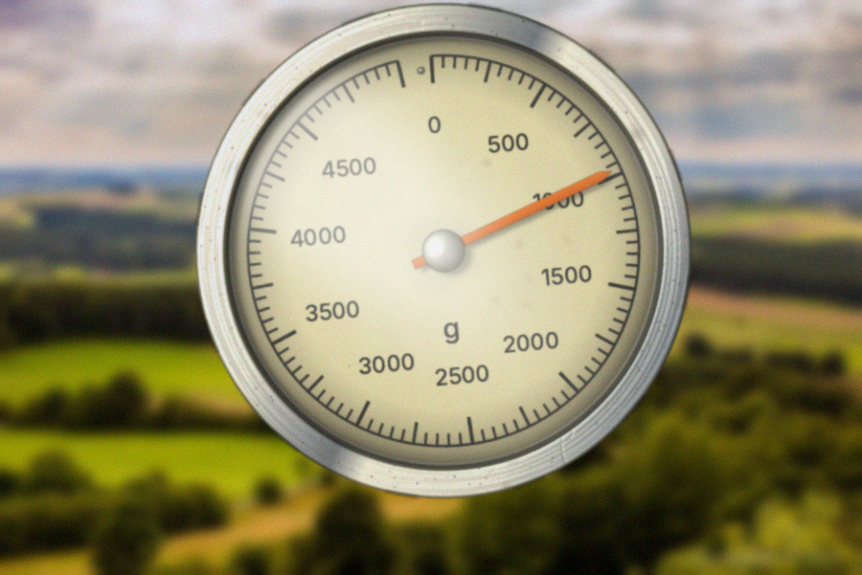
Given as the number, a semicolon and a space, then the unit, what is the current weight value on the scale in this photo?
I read 975; g
